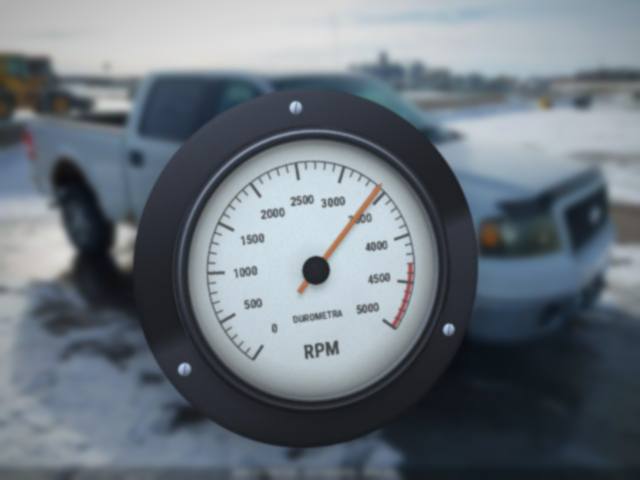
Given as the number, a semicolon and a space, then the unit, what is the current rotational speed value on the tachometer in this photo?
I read 3400; rpm
